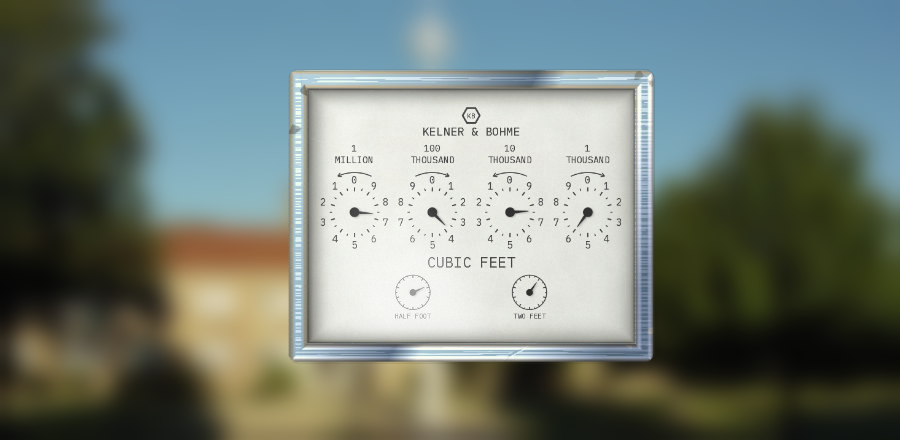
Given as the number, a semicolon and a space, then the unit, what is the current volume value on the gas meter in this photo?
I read 737600; ft³
